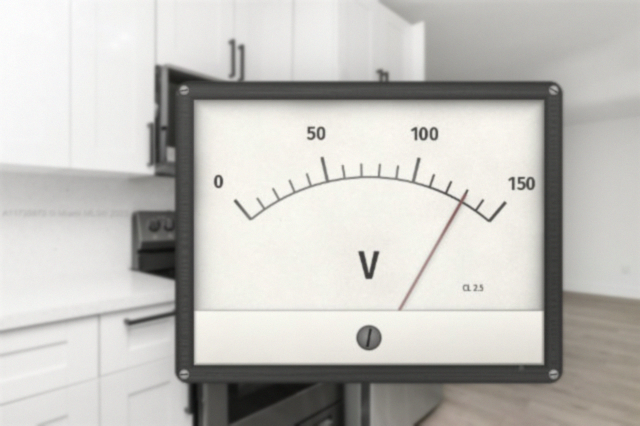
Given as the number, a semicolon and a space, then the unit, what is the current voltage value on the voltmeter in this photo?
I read 130; V
